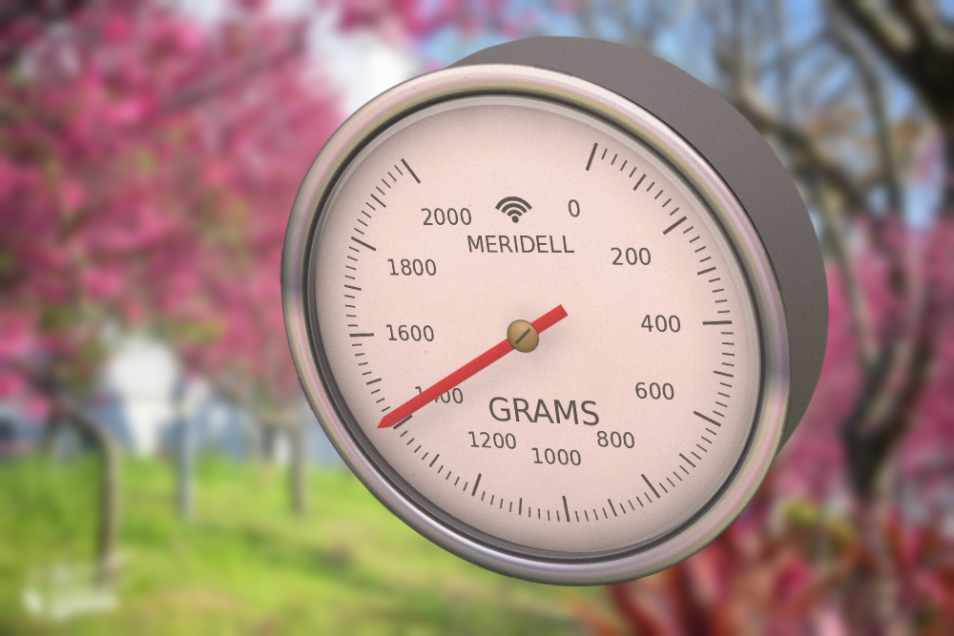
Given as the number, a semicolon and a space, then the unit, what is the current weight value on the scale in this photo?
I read 1420; g
